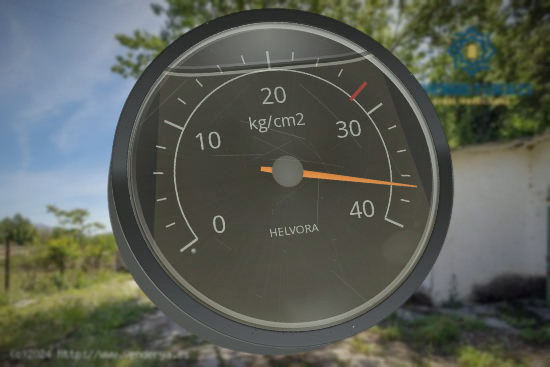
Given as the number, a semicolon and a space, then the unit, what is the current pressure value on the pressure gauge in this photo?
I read 37; kg/cm²
